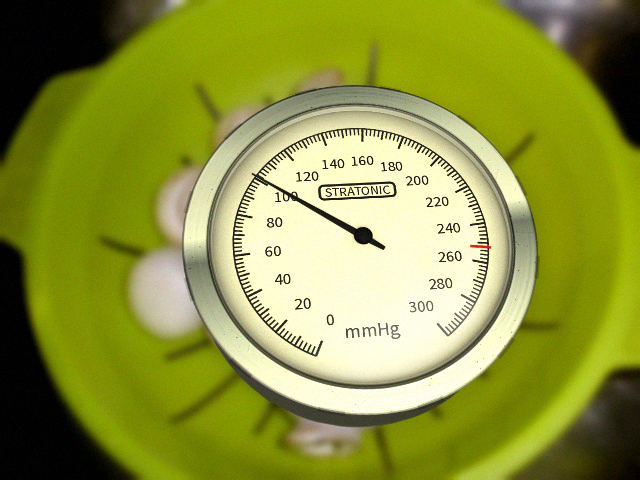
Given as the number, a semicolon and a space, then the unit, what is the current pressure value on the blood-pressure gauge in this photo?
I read 100; mmHg
